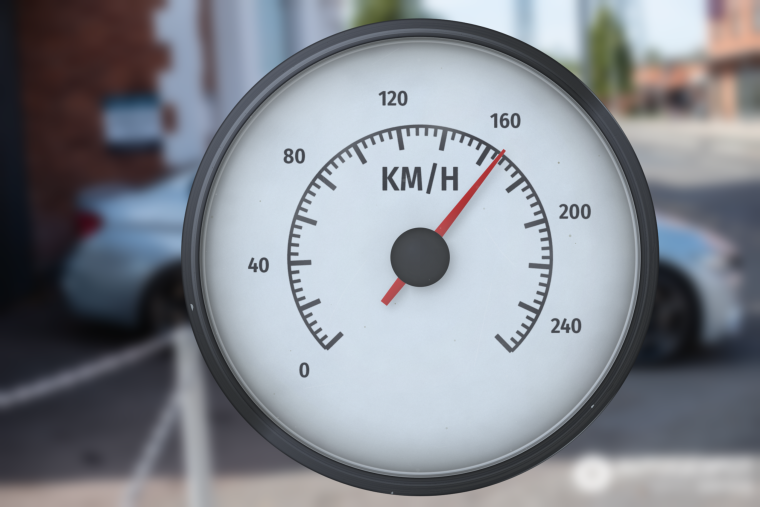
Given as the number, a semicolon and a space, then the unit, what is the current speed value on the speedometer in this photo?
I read 166; km/h
